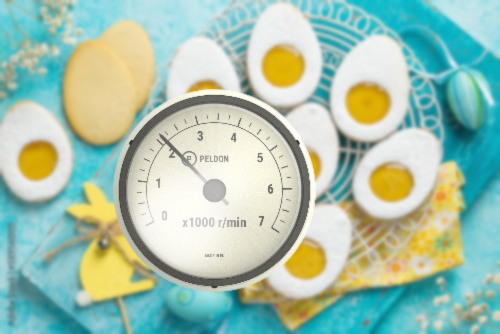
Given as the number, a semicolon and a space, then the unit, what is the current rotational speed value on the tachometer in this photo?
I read 2125; rpm
